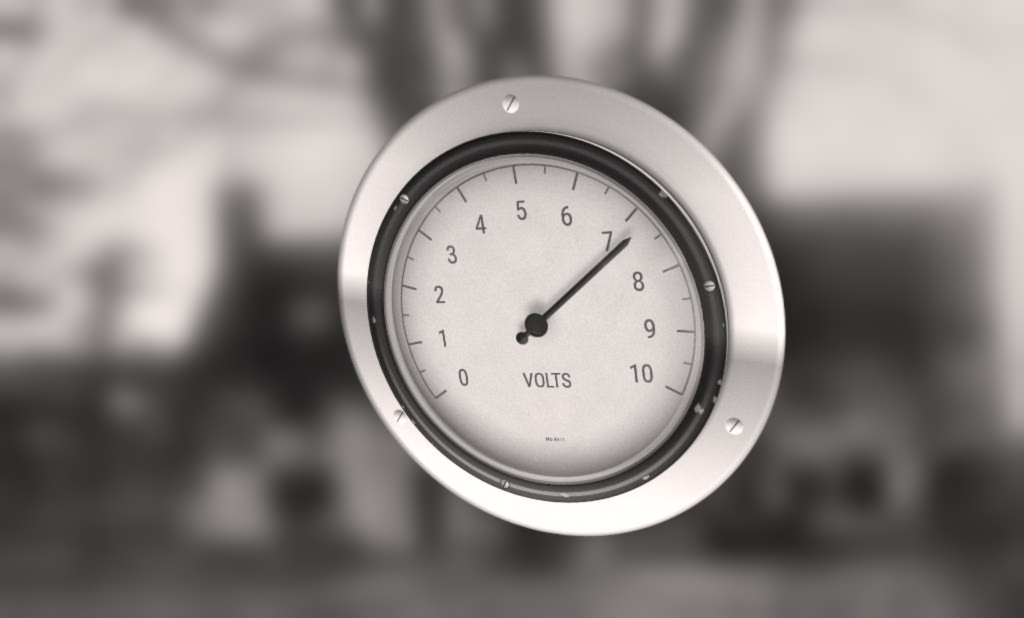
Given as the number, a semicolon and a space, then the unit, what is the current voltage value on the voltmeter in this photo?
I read 7.25; V
